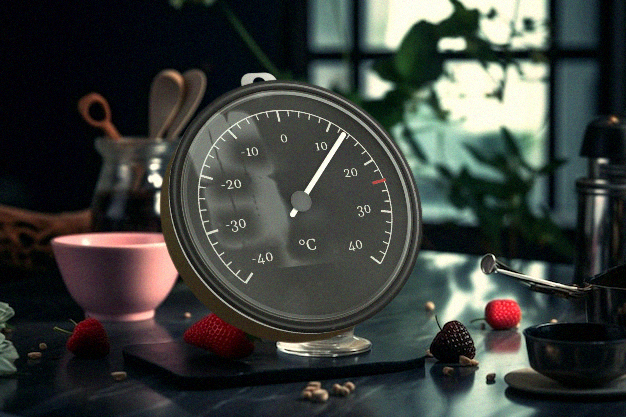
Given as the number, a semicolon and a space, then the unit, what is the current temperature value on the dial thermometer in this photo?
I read 13; °C
